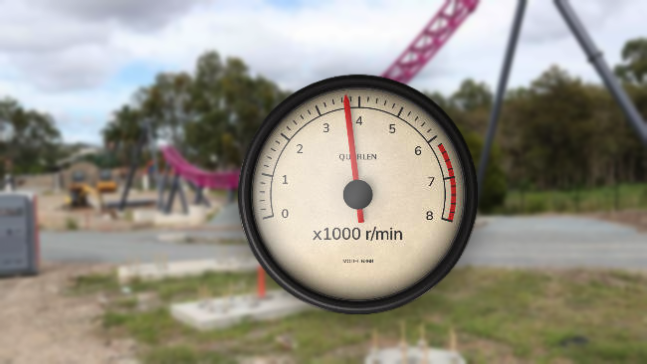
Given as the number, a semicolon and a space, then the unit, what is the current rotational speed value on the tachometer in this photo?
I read 3700; rpm
